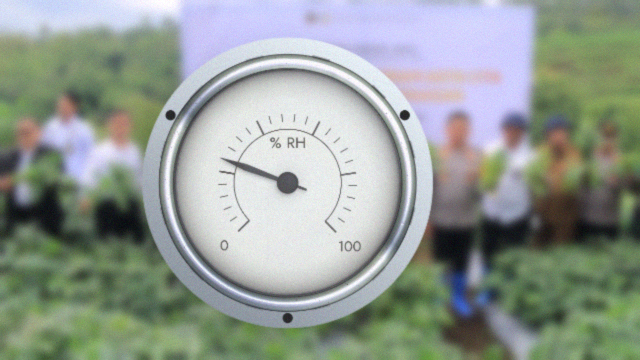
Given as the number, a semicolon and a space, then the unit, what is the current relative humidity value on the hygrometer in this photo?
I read 24; %
